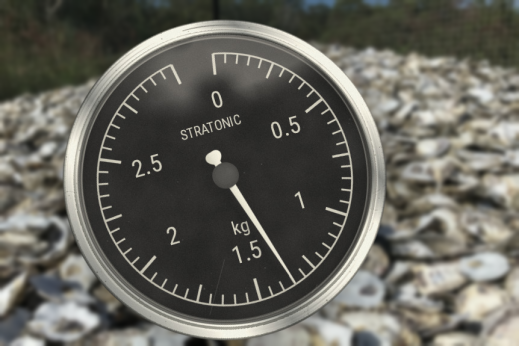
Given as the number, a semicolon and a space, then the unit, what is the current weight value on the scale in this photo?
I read 1.35; kg
